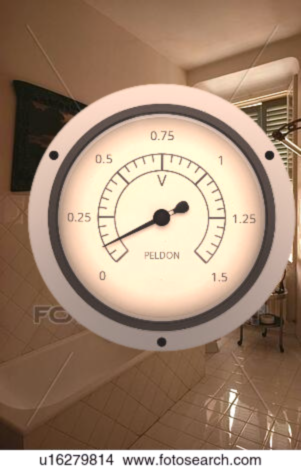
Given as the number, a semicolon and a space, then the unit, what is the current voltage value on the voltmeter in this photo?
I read 0.1; V
